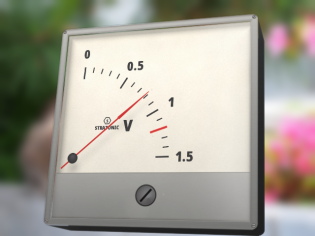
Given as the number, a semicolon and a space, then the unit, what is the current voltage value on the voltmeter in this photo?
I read 0.8; V
